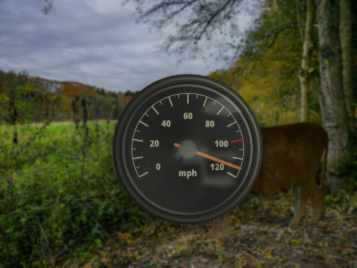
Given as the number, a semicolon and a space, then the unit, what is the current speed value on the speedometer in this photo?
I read 115; mph
